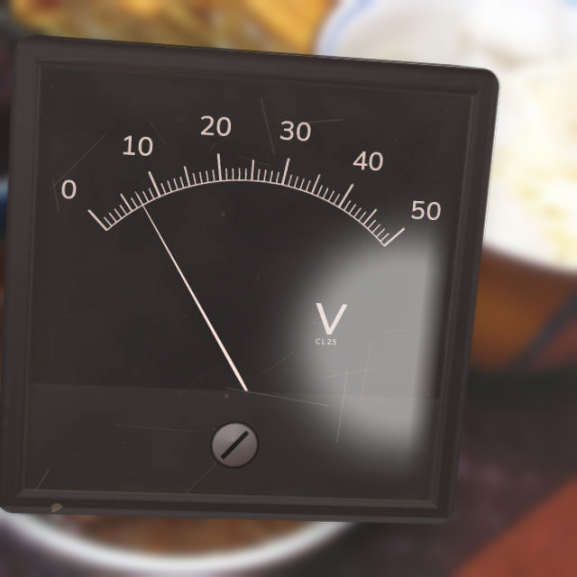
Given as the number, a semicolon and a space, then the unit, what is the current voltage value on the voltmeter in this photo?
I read 7; V
